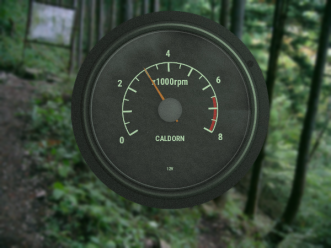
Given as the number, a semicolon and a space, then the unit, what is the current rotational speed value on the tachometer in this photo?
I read 3000; rpm
